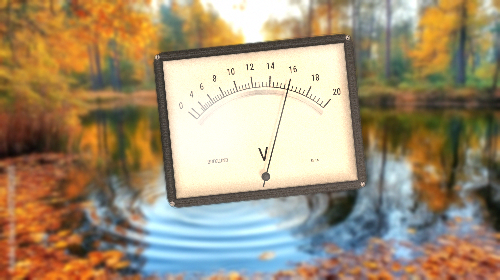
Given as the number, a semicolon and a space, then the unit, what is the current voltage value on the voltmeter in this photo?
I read 16; V
